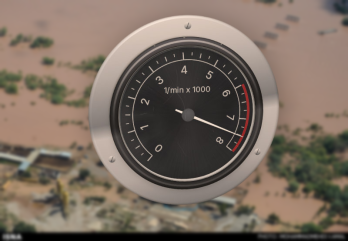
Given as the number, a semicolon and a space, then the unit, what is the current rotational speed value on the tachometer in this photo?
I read 7500; rpm
